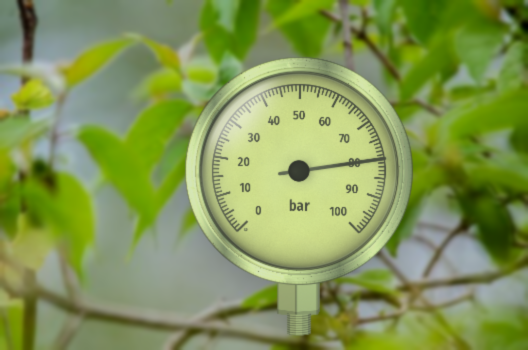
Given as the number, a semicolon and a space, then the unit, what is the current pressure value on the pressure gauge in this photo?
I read 80; bar
